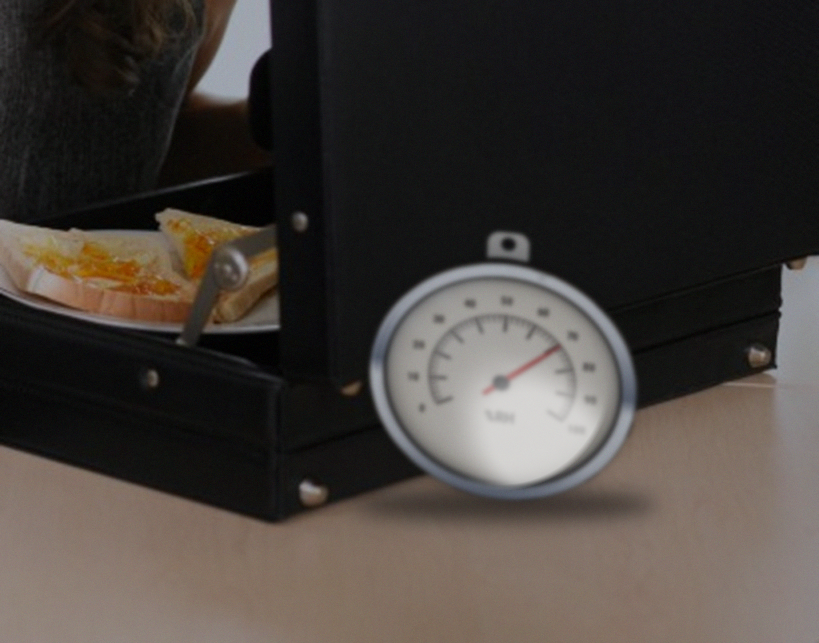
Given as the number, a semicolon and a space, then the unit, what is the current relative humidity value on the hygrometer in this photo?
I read 70; %
